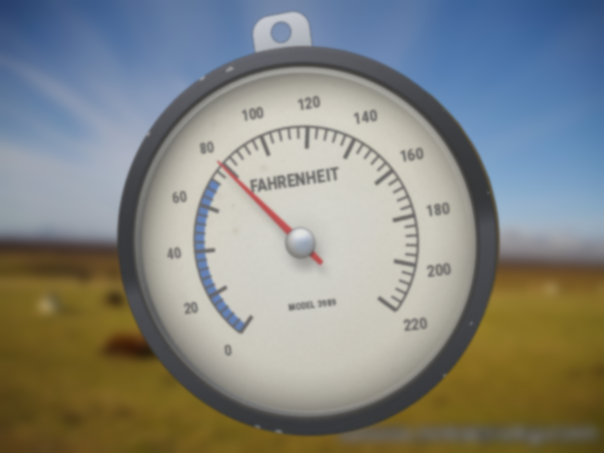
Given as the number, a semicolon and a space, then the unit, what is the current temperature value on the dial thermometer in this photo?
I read 80; °F
